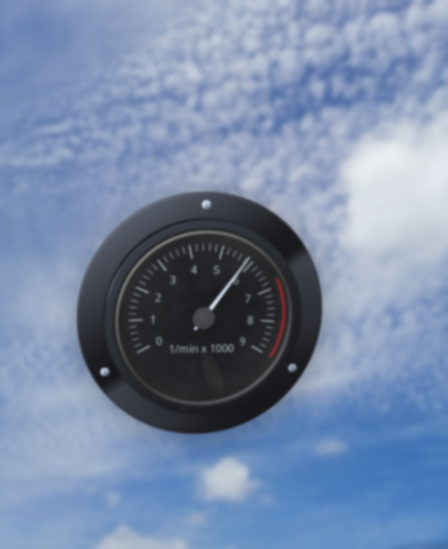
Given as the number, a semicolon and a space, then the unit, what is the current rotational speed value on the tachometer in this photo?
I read 5800; rpm
